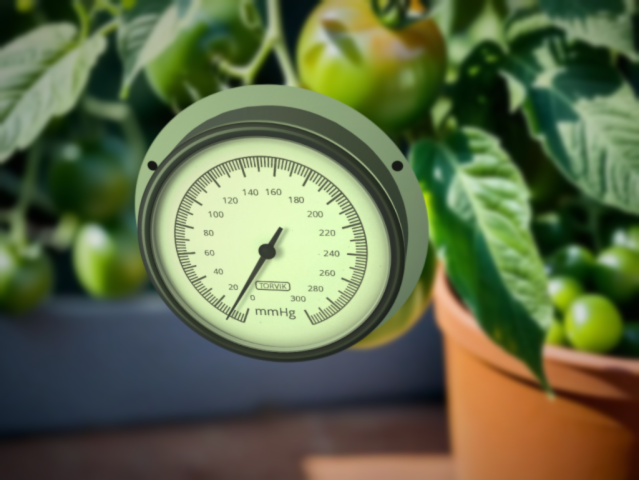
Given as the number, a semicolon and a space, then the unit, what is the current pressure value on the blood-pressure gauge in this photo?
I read 10; mmHg
